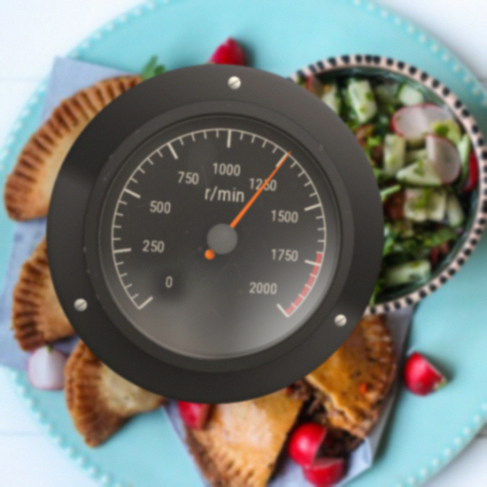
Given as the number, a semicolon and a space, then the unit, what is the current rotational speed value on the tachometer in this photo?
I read 1250; rpm
